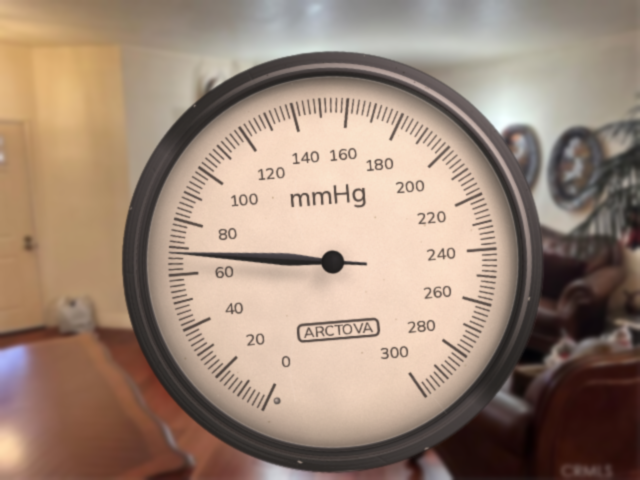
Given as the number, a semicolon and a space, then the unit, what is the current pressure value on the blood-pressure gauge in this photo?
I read 68; mmHg
